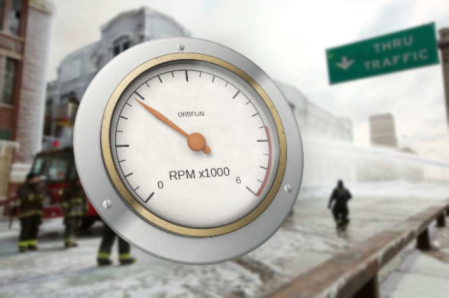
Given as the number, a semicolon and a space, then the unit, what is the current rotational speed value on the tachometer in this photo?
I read 1875; rpm
